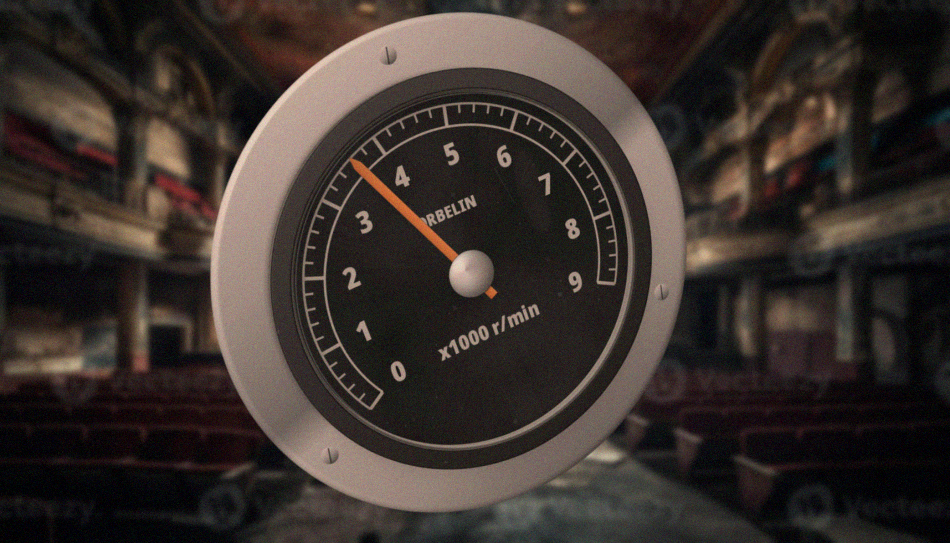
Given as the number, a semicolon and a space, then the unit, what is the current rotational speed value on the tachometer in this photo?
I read 3600; rpm
